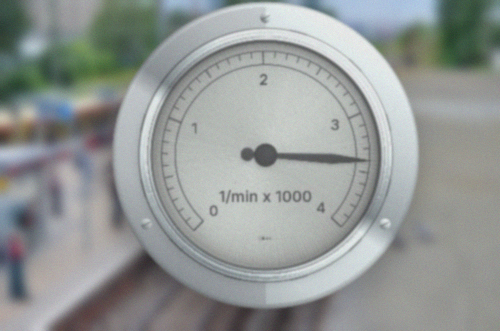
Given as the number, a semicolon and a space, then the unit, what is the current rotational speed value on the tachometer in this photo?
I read 3400; rpm
